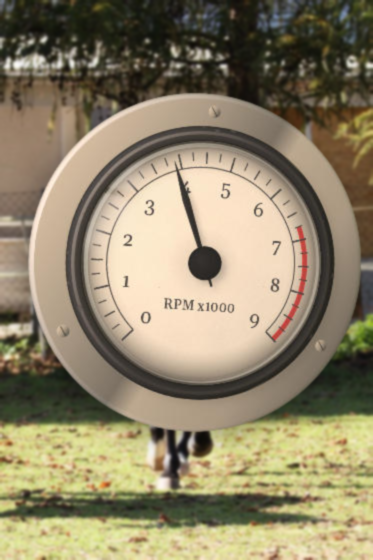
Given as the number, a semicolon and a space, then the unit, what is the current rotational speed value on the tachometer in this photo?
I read 3875; rpm
